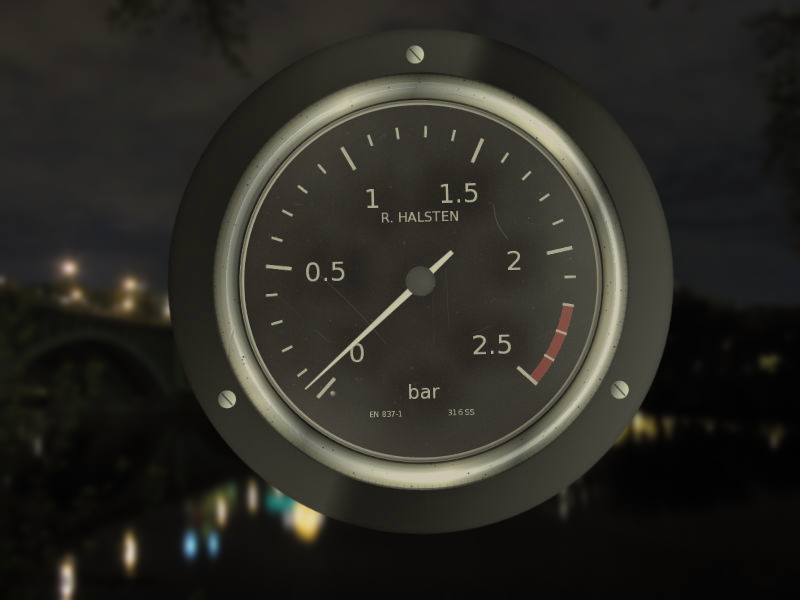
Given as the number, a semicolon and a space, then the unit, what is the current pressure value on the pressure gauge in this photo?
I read 0.05; bar
